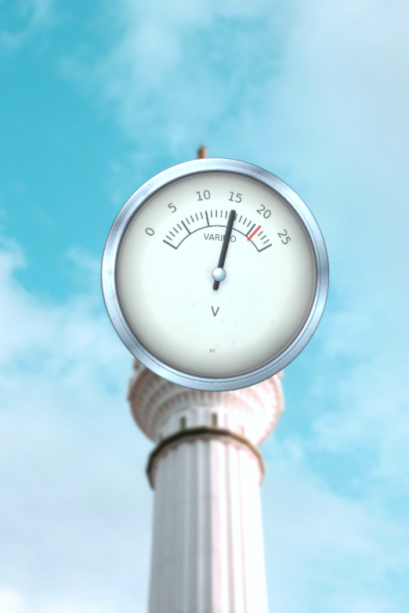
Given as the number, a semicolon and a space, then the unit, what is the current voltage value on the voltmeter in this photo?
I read 15; V
